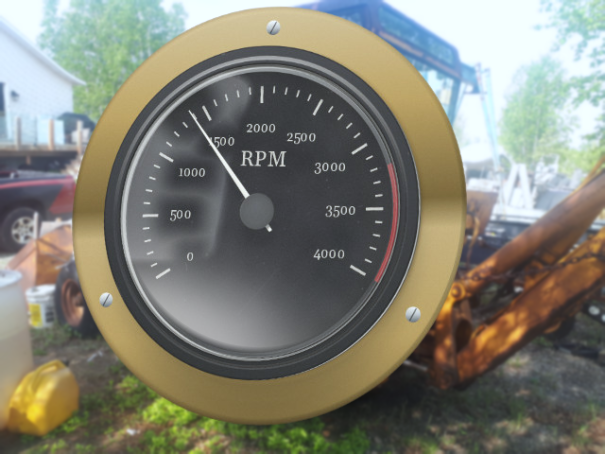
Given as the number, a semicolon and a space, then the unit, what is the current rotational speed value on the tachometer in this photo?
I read 1400; rpm
